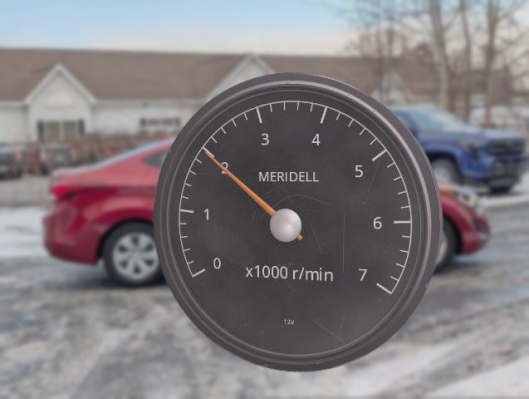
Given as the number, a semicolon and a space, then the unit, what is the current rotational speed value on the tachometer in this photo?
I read 2000; rpm
